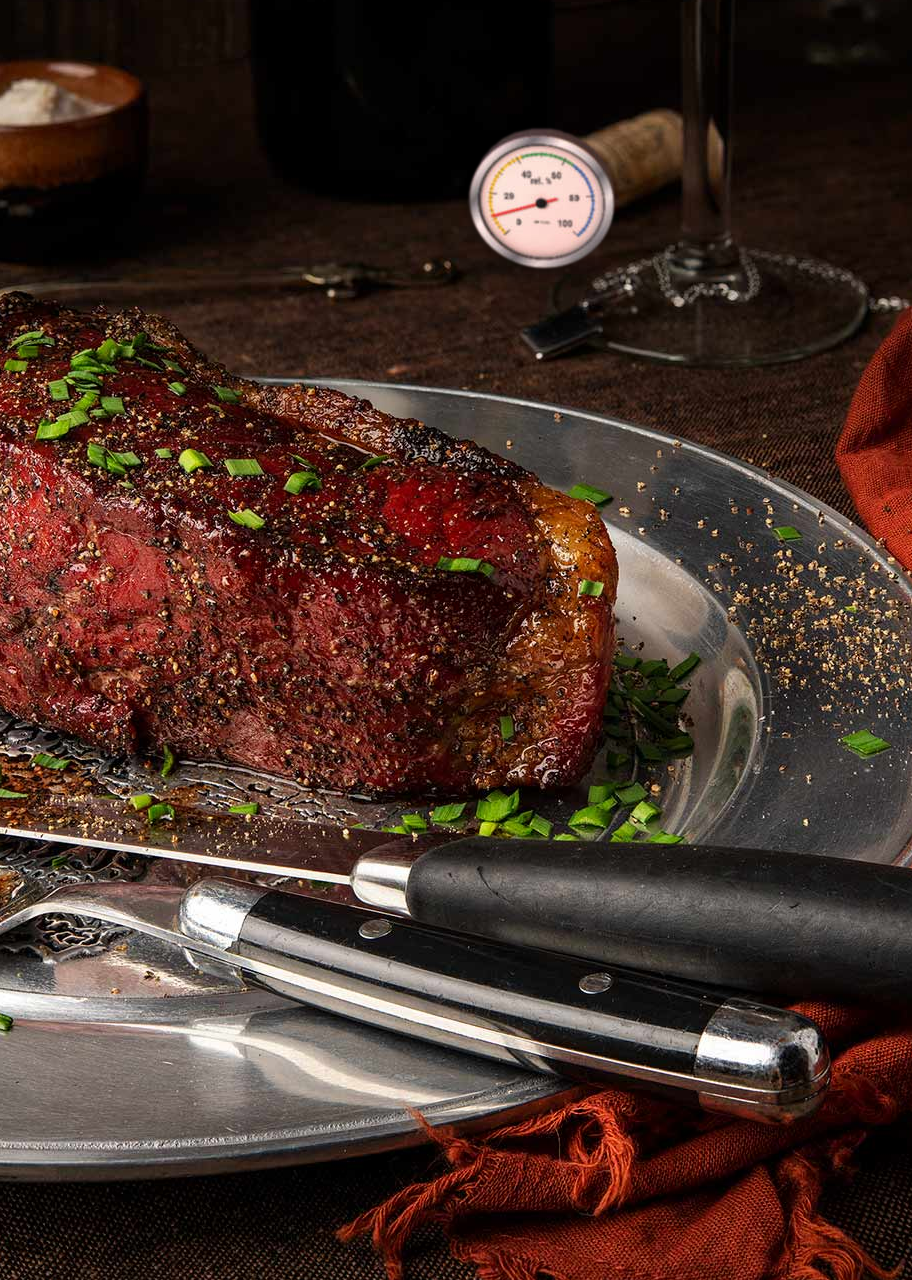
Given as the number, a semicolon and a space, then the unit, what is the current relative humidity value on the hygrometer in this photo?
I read 10; %
